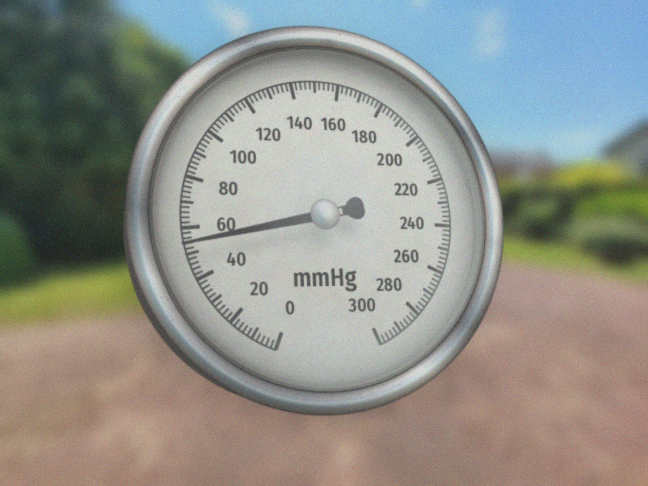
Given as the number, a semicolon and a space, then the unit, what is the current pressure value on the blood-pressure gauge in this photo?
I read 54; mmHg
